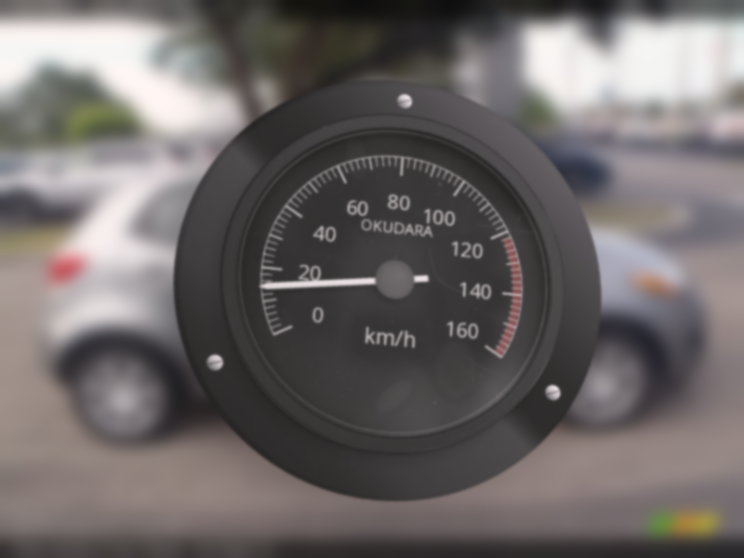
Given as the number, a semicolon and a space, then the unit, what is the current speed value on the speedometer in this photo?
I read 14; km/h
